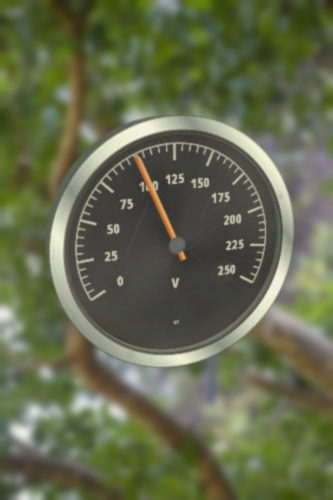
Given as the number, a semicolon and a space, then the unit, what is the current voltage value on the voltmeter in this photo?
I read 100; V
